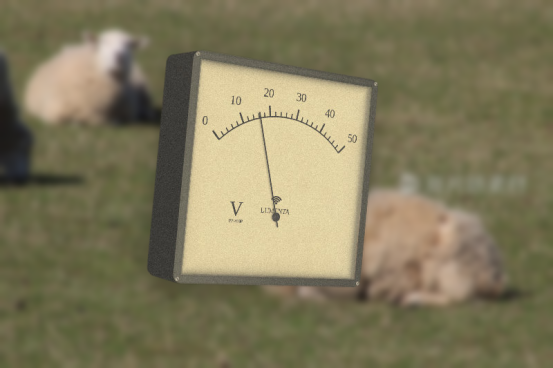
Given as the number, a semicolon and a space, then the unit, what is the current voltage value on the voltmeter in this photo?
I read 16; V
